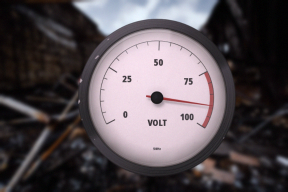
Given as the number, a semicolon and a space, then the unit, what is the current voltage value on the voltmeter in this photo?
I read 90; V
